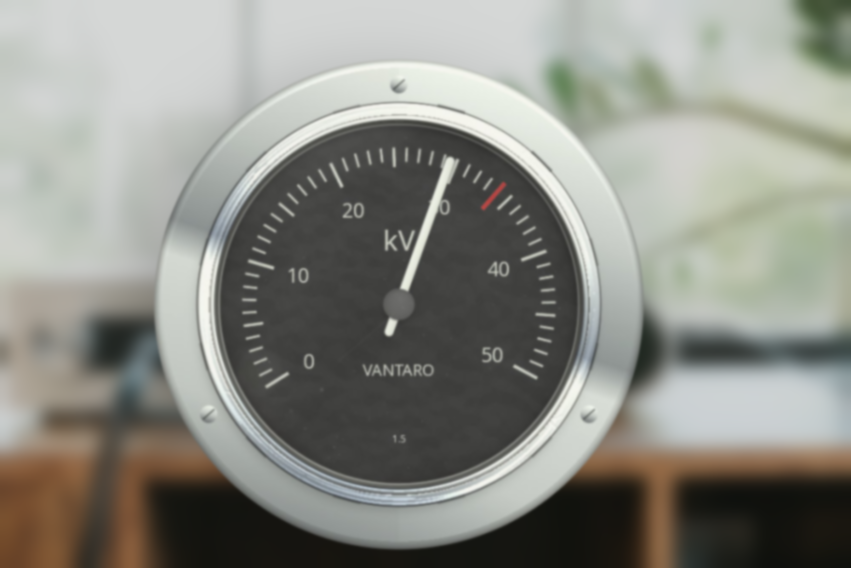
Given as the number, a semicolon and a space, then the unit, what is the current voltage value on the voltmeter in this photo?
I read 29.5; kV
